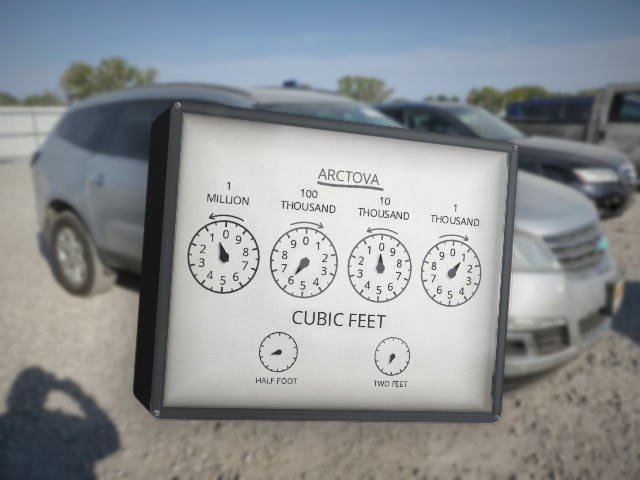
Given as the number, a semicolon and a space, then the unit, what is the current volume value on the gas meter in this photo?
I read 60100; ft³
